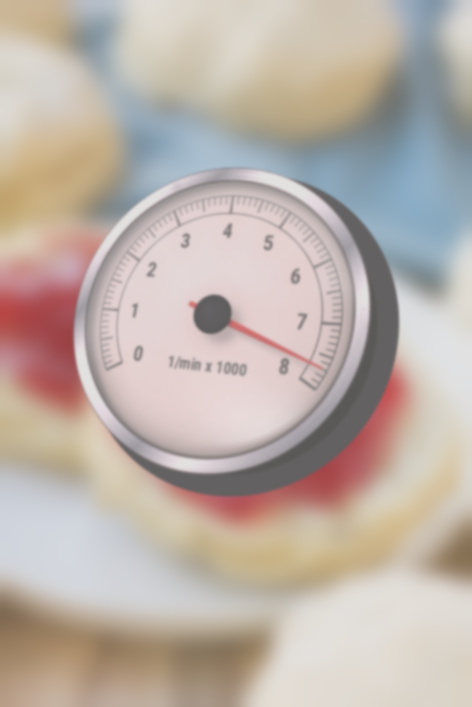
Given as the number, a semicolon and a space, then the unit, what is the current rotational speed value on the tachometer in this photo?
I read 7700; rpm
